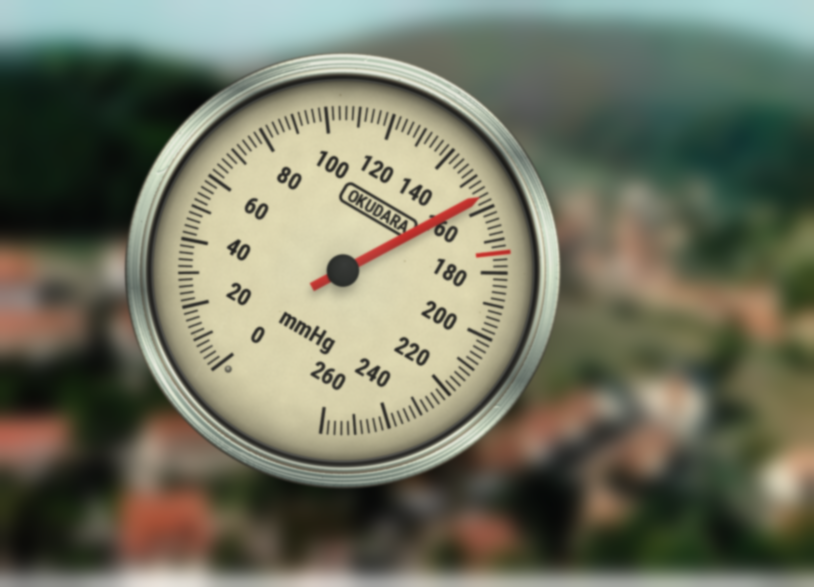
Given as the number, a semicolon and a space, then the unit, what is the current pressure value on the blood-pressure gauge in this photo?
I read 156; mmHg
